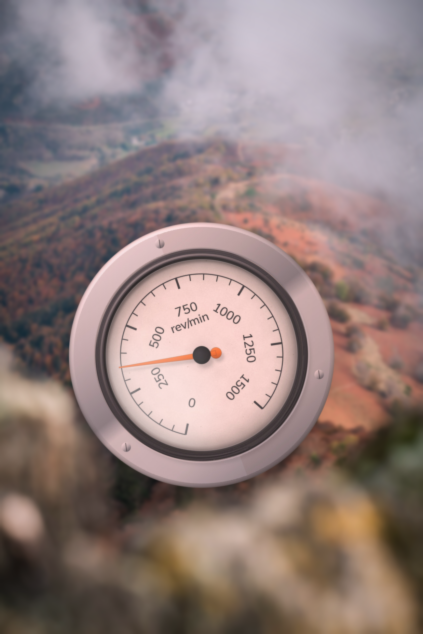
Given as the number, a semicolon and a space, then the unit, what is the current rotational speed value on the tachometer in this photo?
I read 350; rpm
